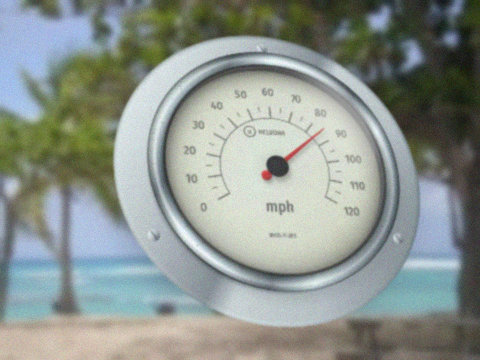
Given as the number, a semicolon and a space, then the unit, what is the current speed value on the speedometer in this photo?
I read 85; mph
